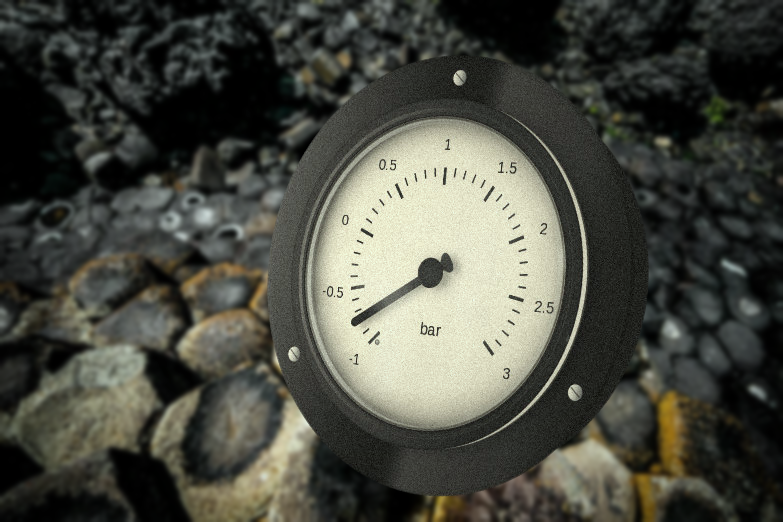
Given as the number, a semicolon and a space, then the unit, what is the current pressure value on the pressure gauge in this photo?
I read -0.8; bar
